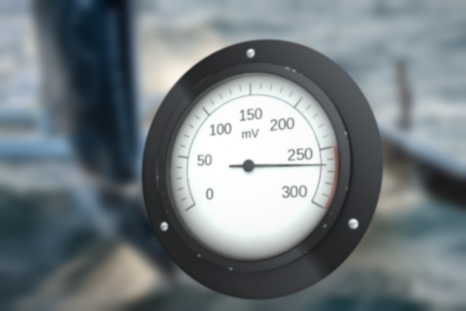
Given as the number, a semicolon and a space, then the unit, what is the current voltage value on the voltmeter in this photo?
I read 265; mV
